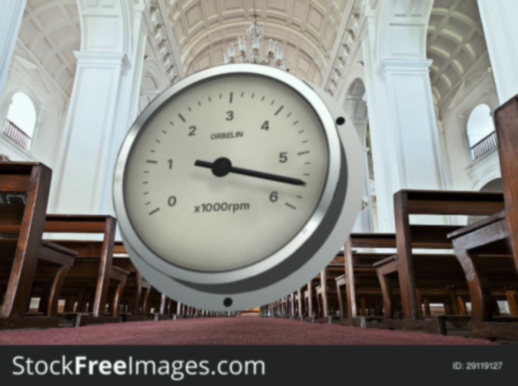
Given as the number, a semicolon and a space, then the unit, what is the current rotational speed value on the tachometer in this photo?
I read 5600; rpm
